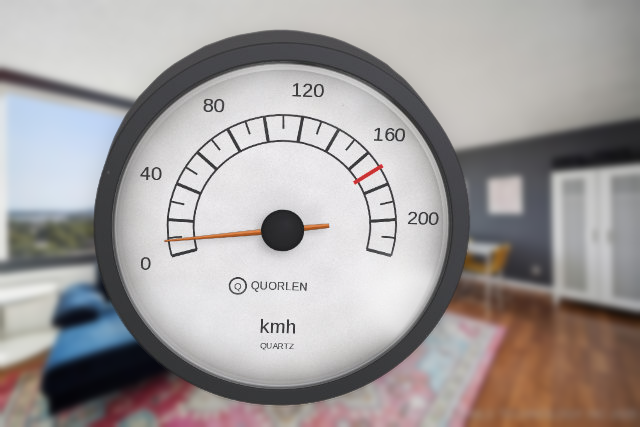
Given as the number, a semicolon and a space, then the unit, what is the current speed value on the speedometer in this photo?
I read 10; km/h
